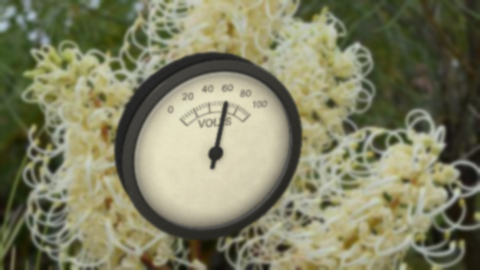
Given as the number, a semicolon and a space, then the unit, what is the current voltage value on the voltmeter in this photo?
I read 60; V
